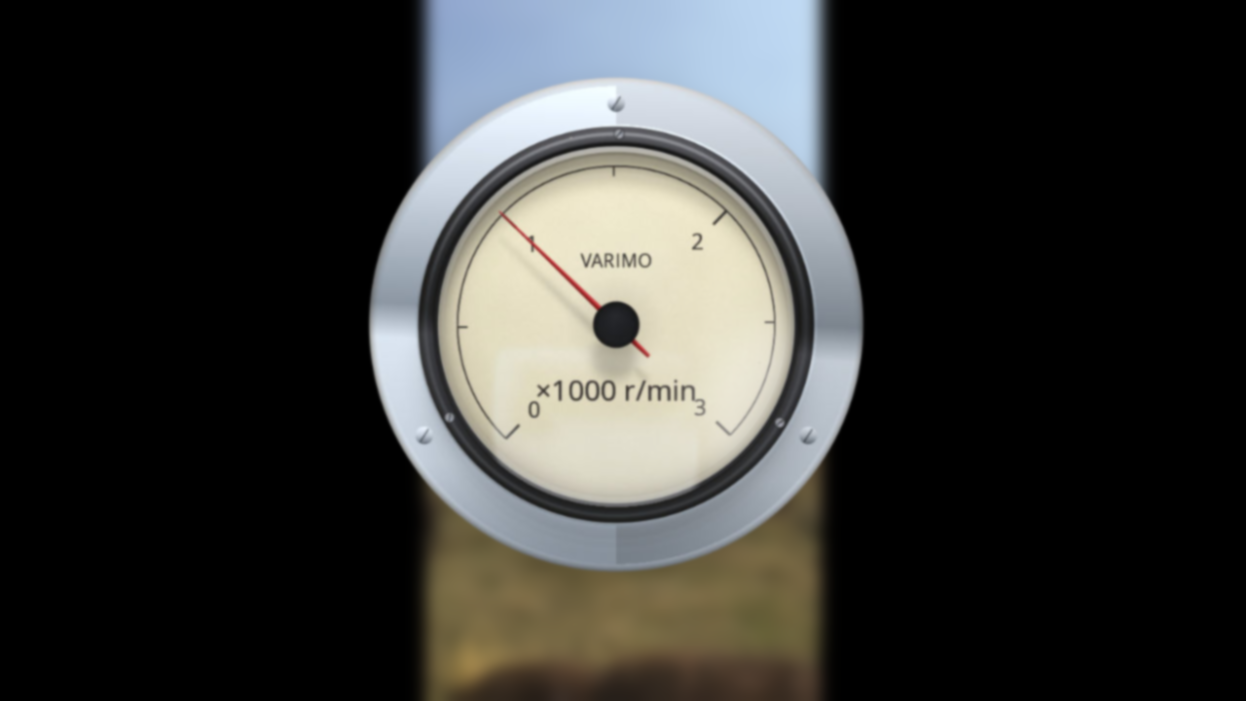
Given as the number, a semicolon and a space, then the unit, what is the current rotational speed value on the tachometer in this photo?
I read 1000; rpm
